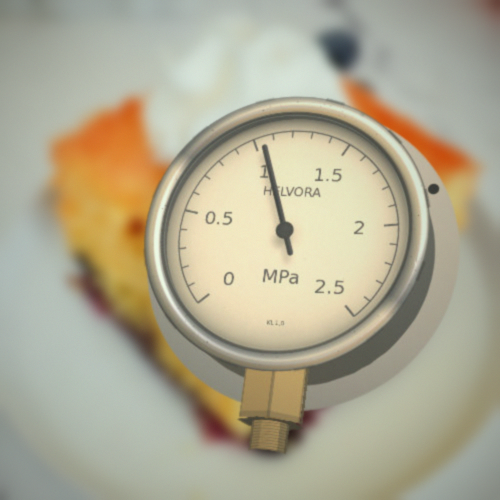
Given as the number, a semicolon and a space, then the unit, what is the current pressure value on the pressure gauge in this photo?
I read 1.05; MPa
